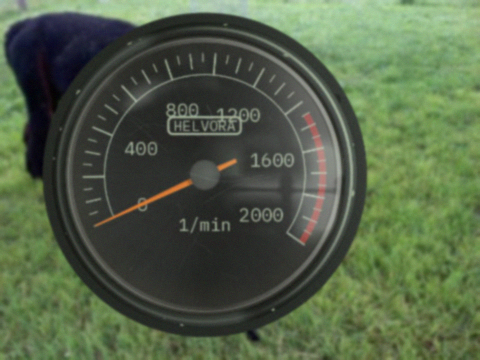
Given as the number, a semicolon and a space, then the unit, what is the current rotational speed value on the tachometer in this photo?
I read 0; rpm
